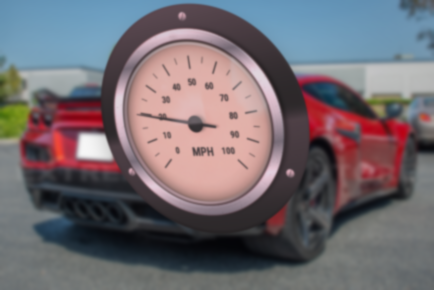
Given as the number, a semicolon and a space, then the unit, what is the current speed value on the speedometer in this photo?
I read 20; mph
